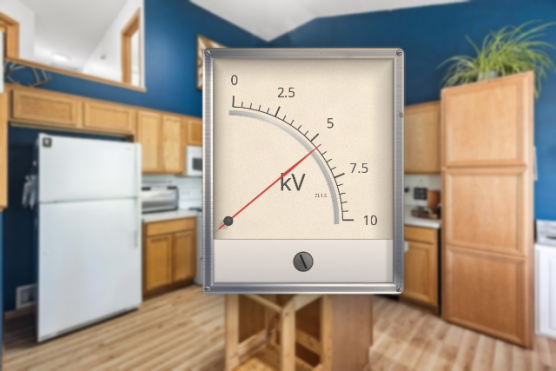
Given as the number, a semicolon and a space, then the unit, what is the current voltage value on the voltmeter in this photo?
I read 5.5; kV
